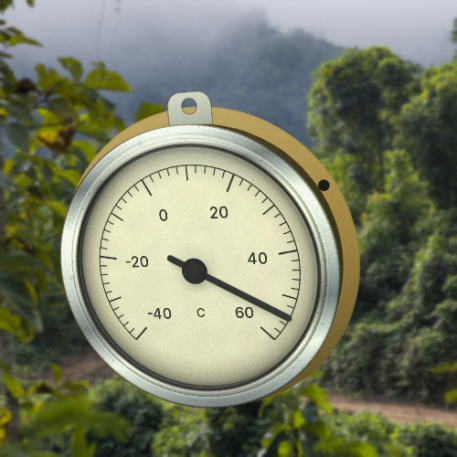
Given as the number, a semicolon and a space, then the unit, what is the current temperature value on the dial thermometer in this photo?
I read 54; °C
